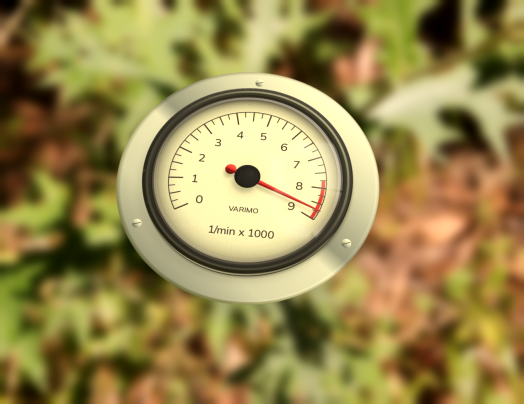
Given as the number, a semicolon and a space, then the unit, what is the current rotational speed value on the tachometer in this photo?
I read 8750; rpm
